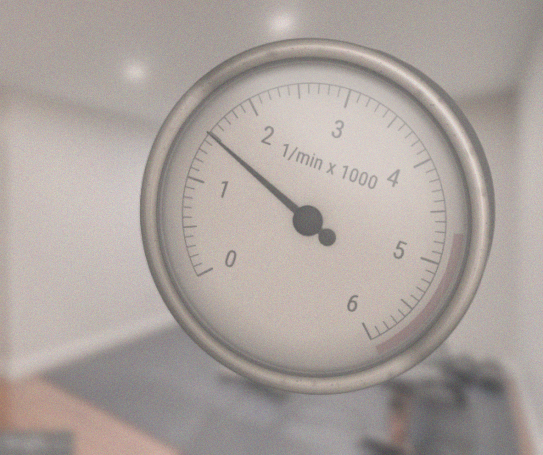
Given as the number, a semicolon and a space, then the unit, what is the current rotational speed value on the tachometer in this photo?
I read 1500; rpm
